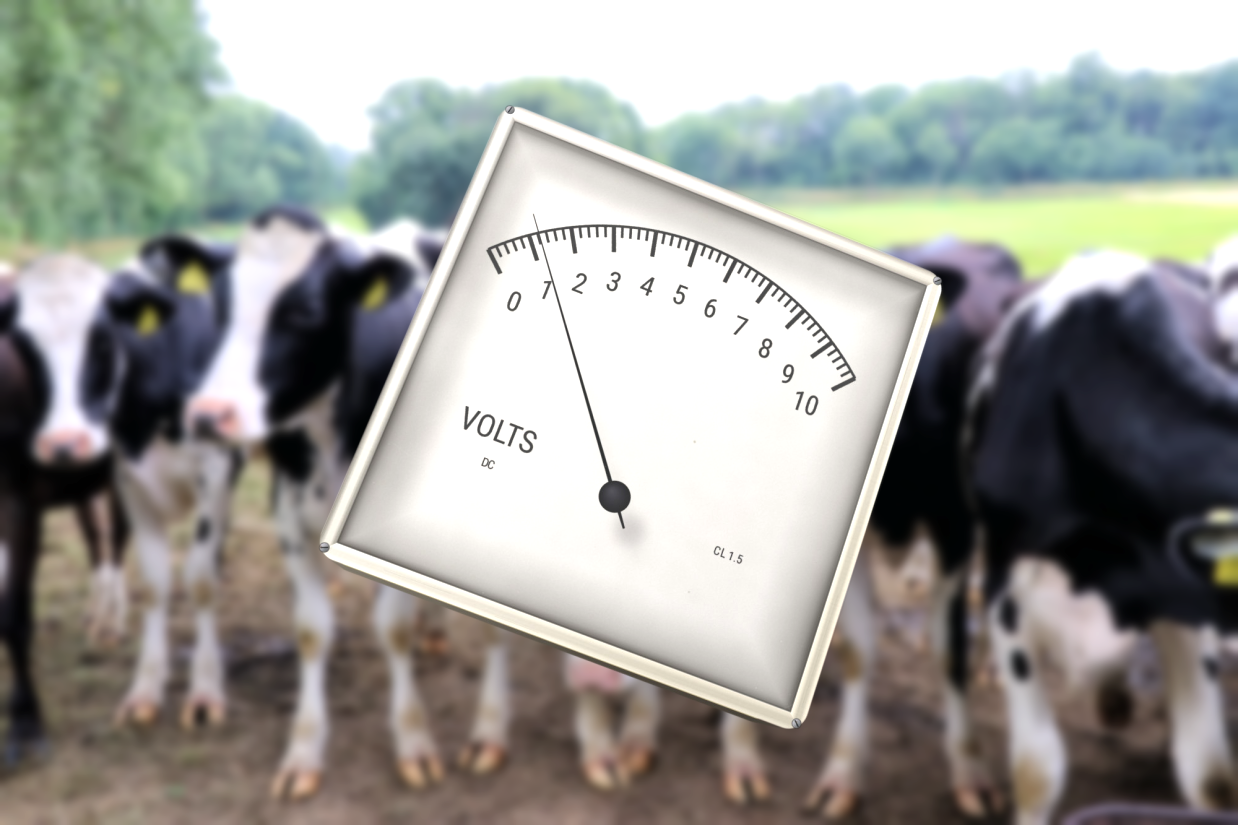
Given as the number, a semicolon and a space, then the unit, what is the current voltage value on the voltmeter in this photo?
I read 1.2; V
